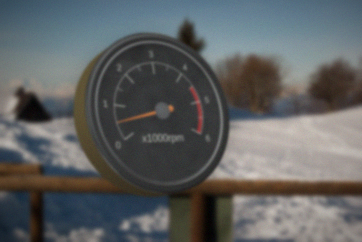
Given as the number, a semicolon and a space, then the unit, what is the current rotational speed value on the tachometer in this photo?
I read 500; rpm
